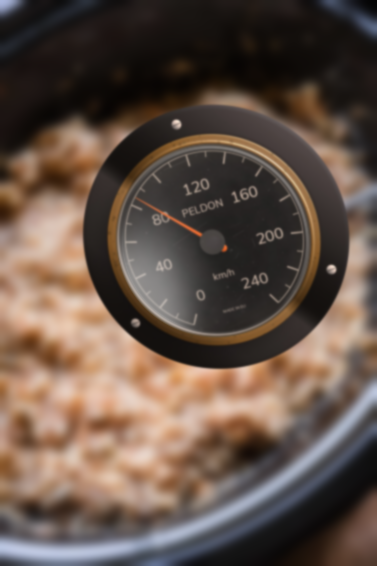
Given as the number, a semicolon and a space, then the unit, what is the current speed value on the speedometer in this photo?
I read 85; km/h
